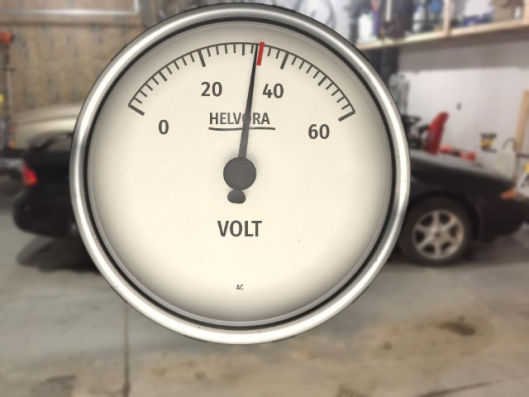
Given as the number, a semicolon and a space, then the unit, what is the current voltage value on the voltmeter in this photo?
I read 33; V
